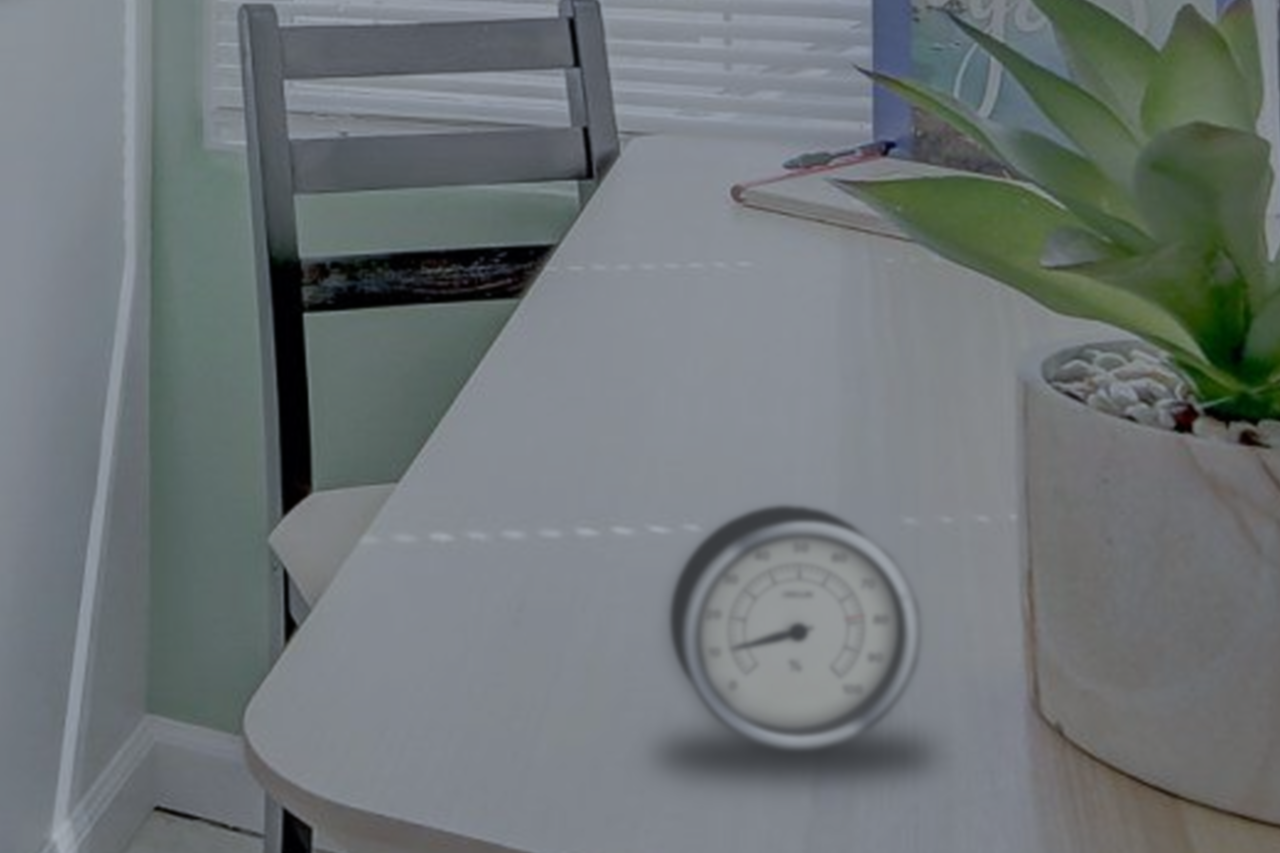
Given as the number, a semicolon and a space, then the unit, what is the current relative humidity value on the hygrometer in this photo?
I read 10; %
